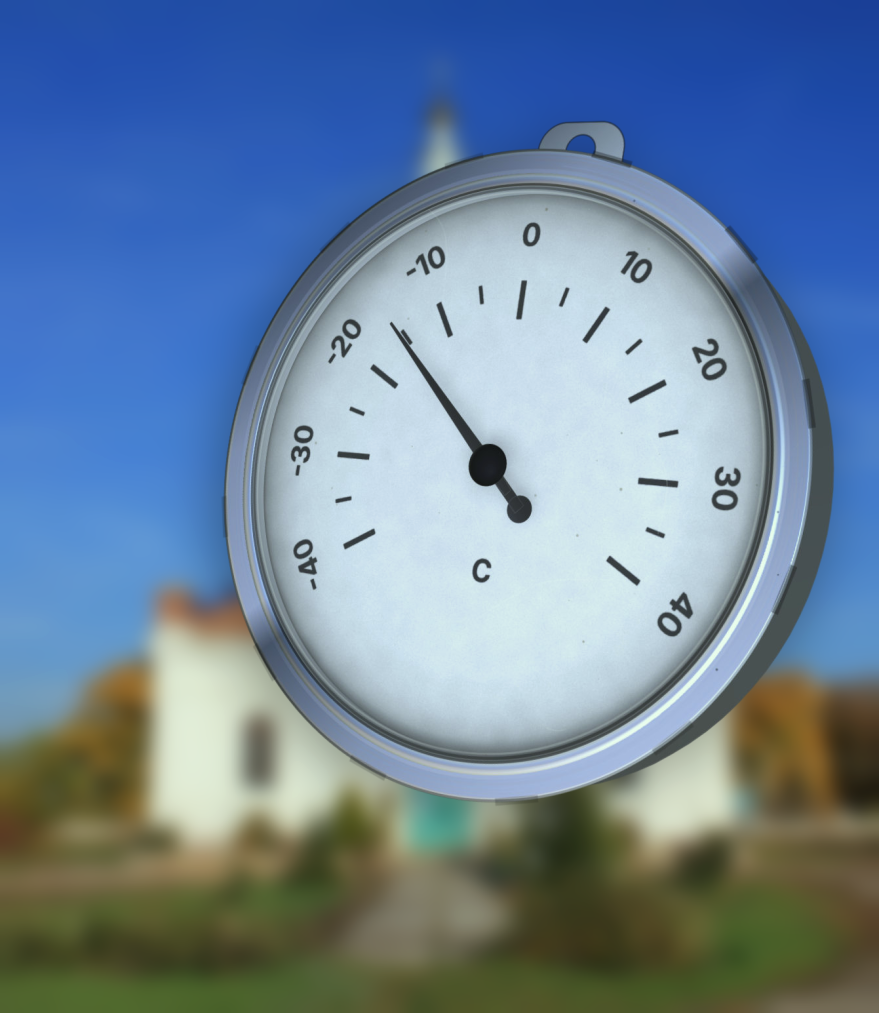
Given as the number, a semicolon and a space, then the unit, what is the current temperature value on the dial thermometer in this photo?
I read -15; °C
